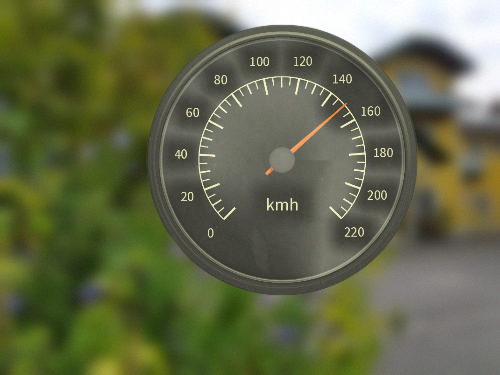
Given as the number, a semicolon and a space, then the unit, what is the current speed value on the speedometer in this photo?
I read 150; km/h
